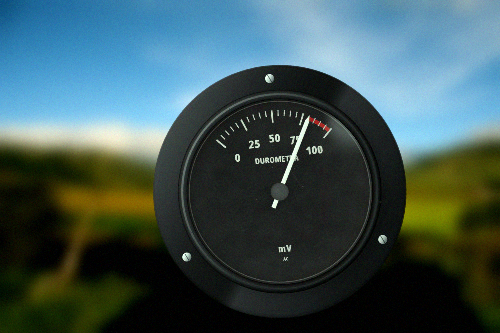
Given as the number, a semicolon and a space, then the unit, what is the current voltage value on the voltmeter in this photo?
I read 80; mV
